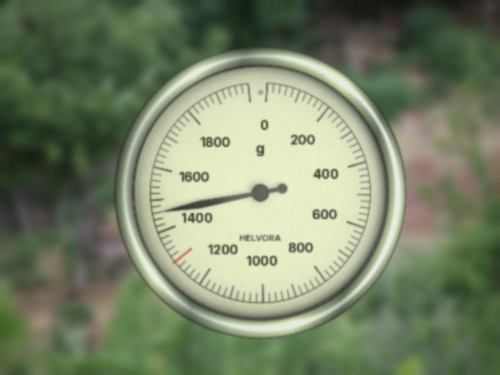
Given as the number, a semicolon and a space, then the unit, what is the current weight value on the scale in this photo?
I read 1460; g
